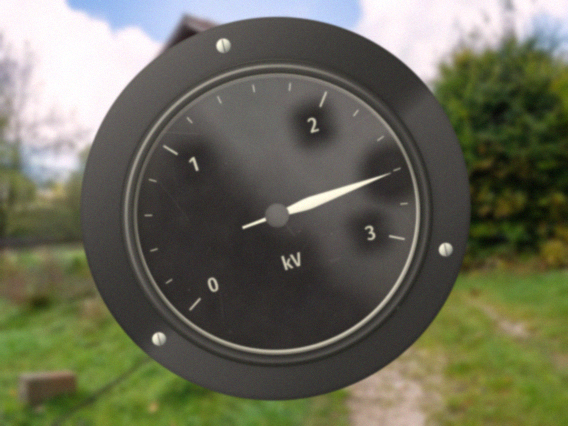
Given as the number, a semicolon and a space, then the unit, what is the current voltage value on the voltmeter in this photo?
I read 2.6; kV
